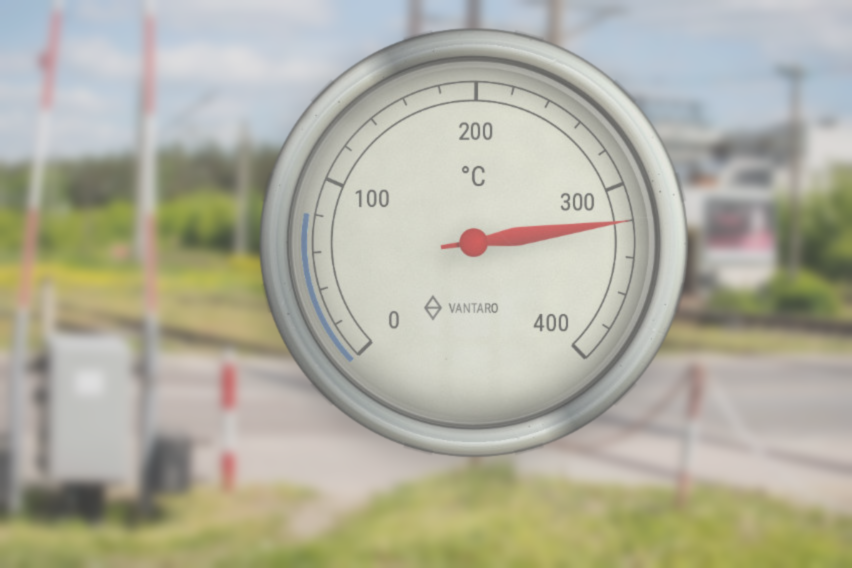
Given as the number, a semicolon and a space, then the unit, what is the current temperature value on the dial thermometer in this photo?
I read 320; °C
